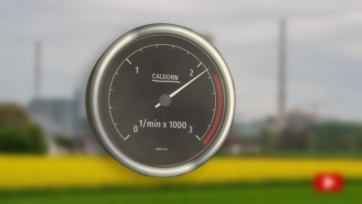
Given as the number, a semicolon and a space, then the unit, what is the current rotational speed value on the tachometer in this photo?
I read 2100; rpm
